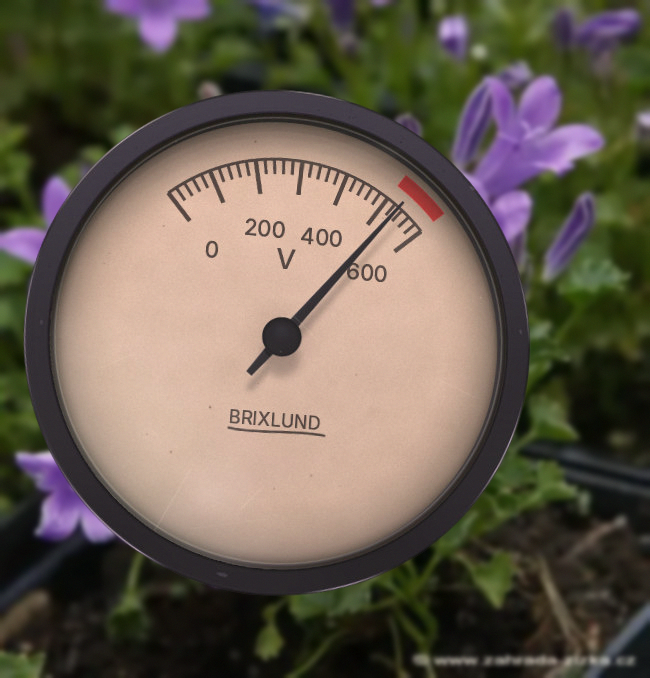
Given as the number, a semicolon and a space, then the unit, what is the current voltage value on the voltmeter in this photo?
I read 530; V
